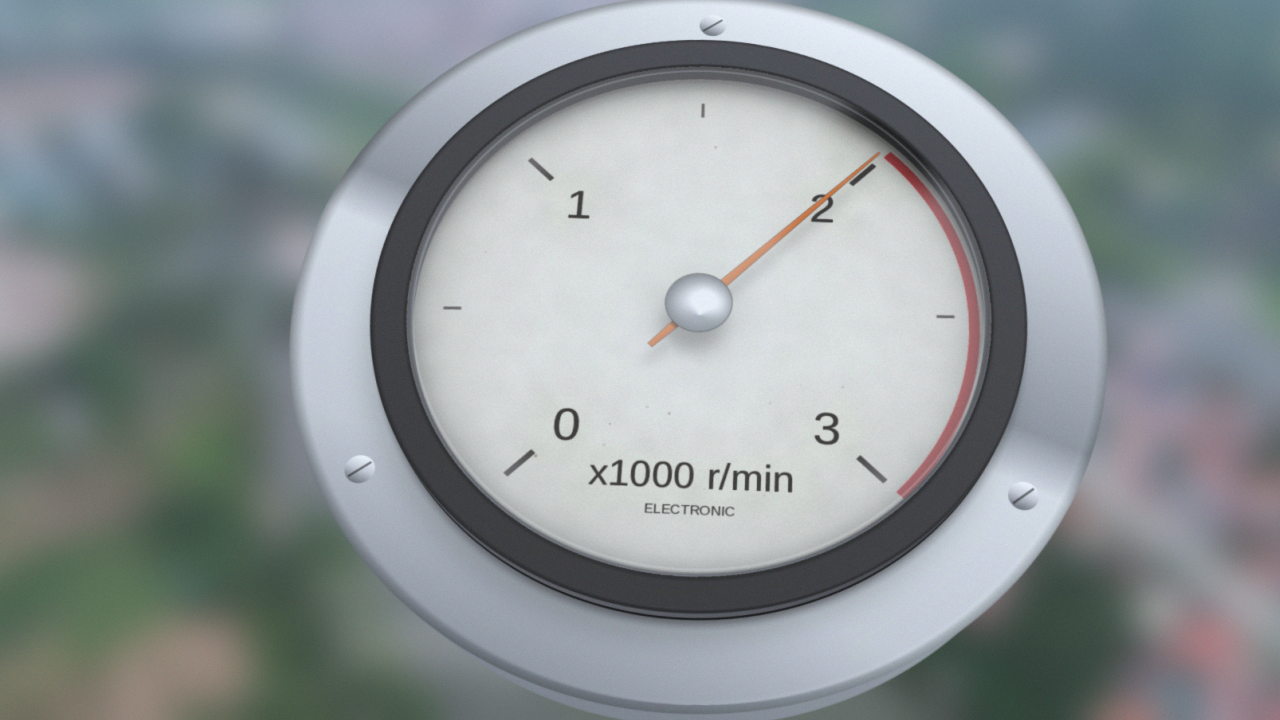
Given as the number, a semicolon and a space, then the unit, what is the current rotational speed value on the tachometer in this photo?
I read 2000; rpm
